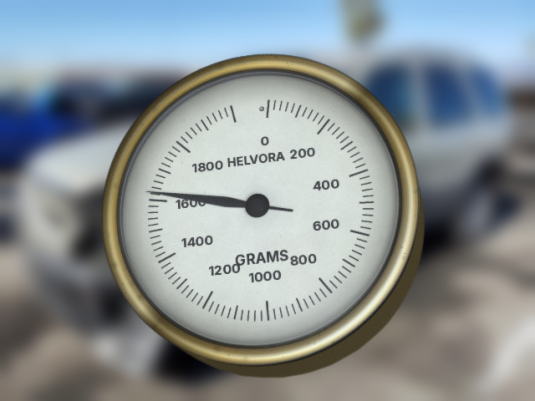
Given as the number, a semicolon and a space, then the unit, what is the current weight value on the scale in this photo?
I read 1620; g
